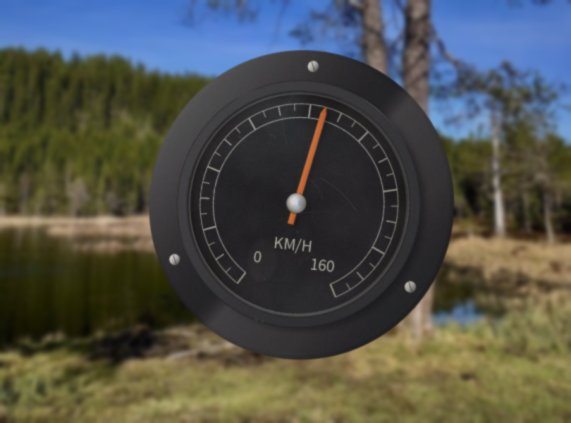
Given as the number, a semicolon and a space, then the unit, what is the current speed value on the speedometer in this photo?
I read 85; km/h
